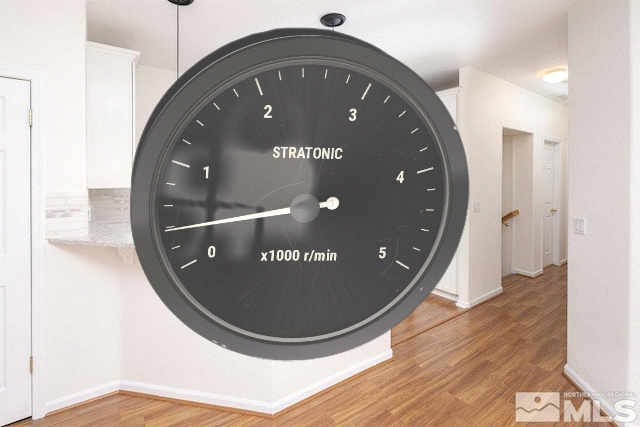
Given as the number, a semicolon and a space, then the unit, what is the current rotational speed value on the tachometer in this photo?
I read 400; rpm
